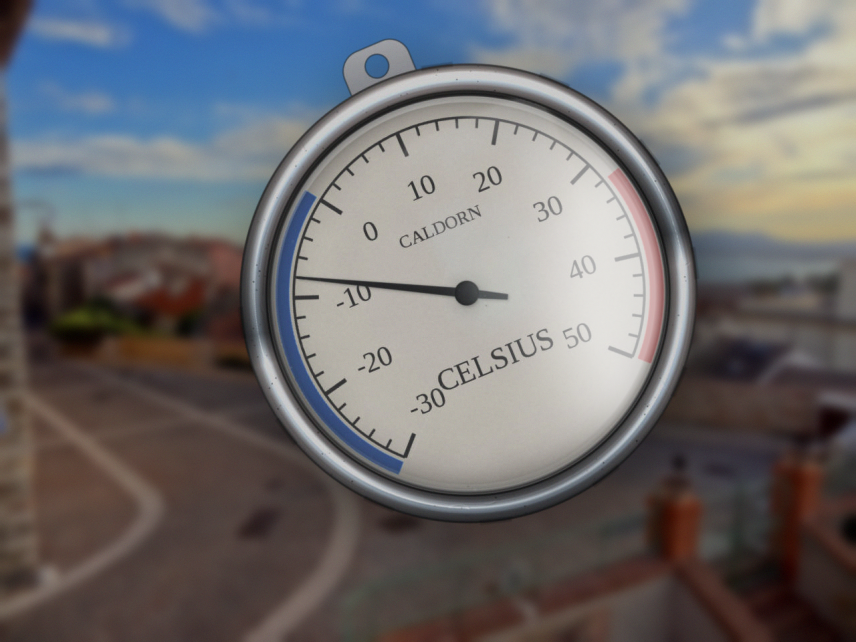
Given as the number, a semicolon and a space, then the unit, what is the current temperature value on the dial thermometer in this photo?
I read -8; °C
